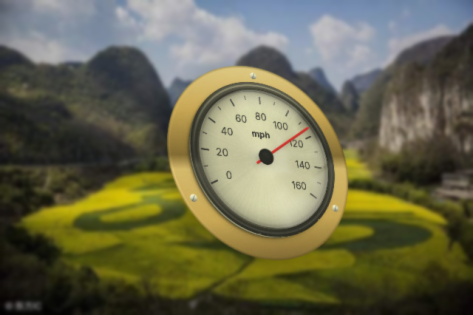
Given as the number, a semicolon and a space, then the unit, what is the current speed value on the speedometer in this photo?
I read 115; mph
